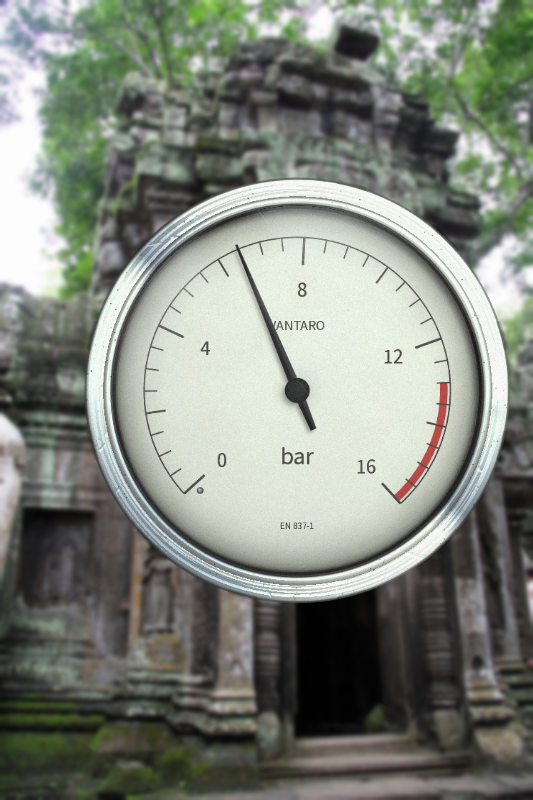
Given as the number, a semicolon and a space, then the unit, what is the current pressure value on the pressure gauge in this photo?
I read 6.5; bar
